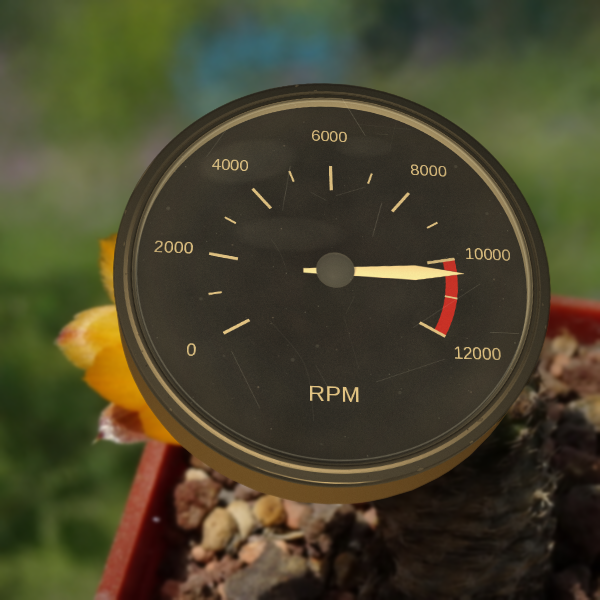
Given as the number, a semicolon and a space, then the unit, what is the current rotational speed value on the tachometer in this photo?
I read 10500; rpm
